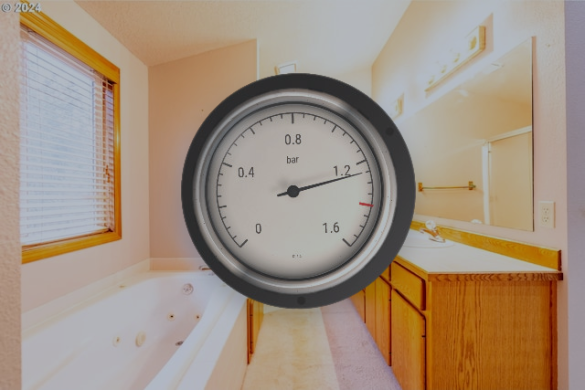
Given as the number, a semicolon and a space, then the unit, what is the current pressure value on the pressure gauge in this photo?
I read 1.25; bar
